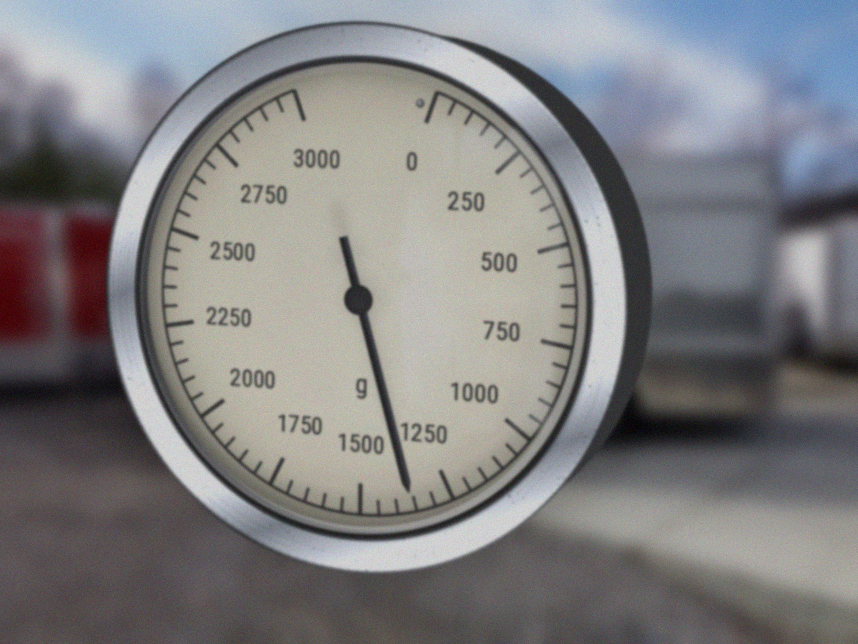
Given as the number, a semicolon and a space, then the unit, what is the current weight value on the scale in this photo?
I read 1350; g
